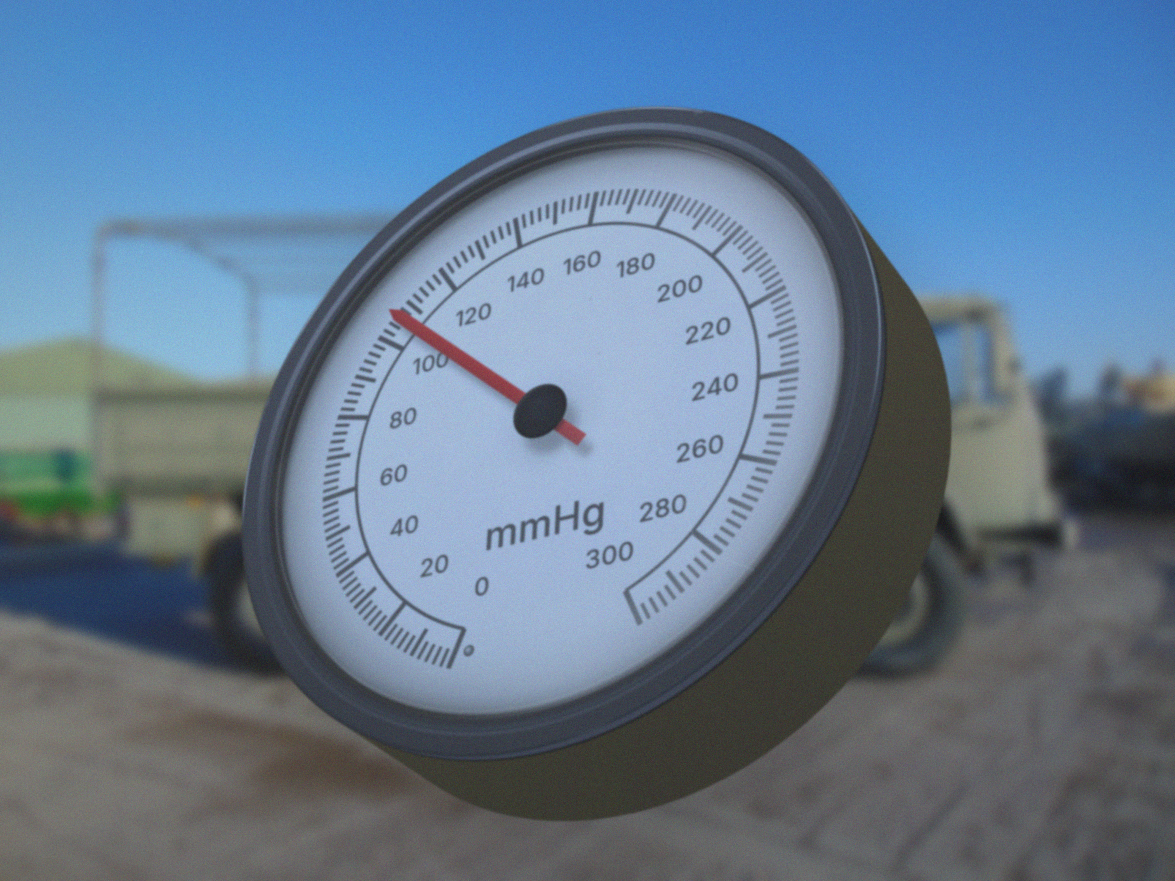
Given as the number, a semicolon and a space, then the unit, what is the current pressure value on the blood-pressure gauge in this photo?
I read 106; mmHg
